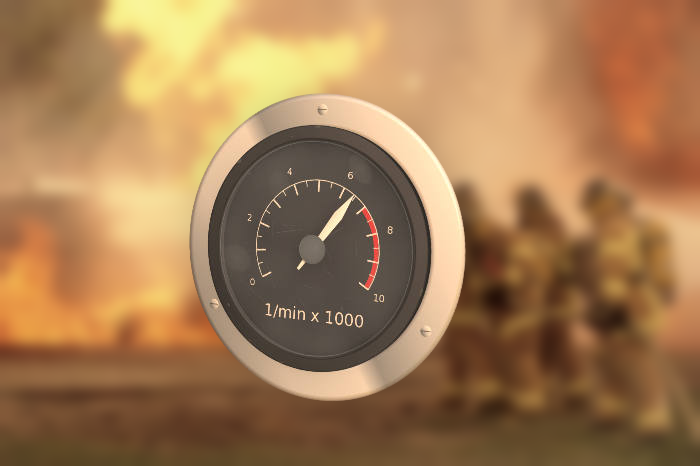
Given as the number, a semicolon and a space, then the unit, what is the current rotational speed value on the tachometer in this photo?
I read 6500; rpm
